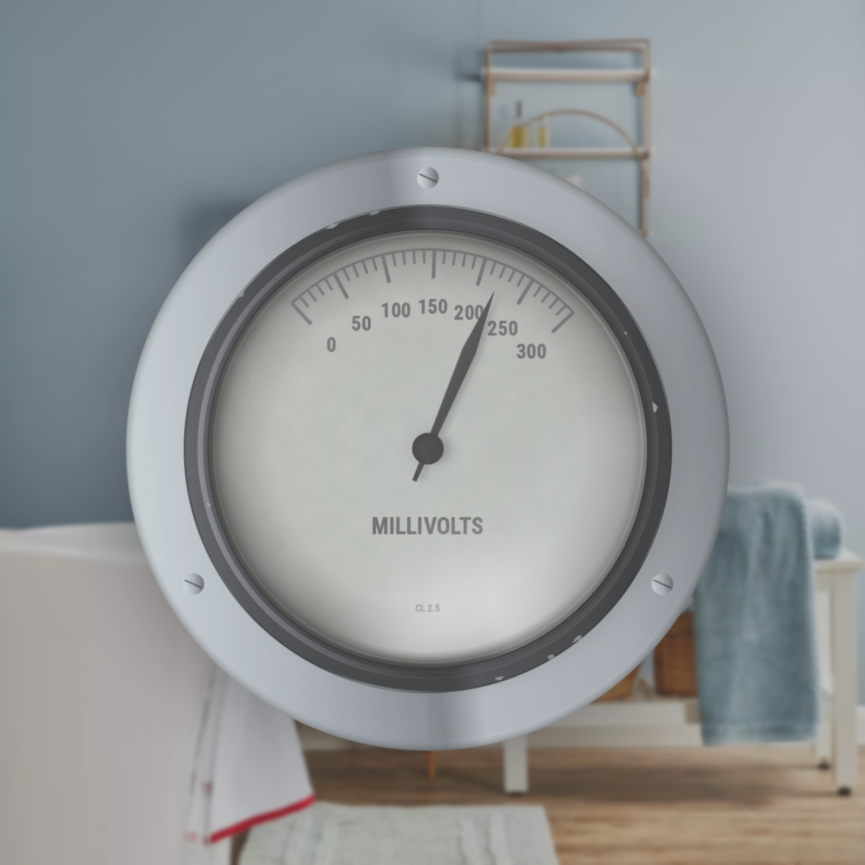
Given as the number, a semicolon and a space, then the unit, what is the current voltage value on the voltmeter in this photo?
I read 220; mV
